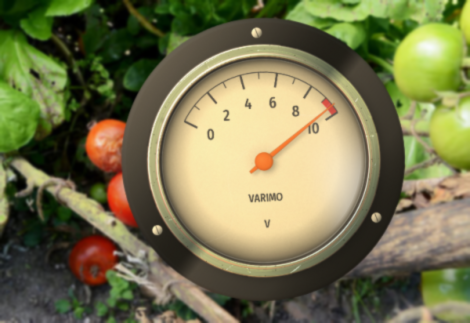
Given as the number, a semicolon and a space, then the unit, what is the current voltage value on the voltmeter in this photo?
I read 9.5; V
